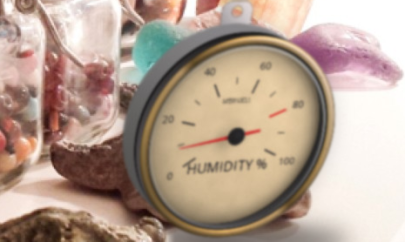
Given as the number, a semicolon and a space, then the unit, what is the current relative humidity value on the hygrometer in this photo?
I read 10; %
